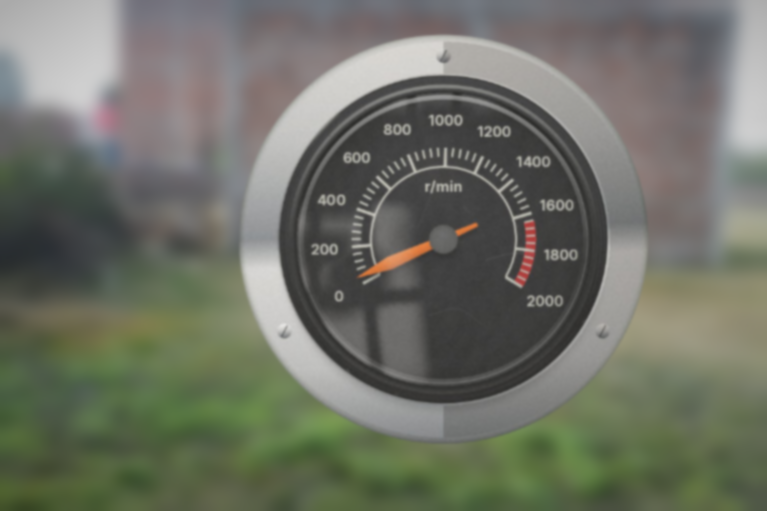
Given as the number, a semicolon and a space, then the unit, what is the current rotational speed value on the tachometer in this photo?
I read 40; rpm
